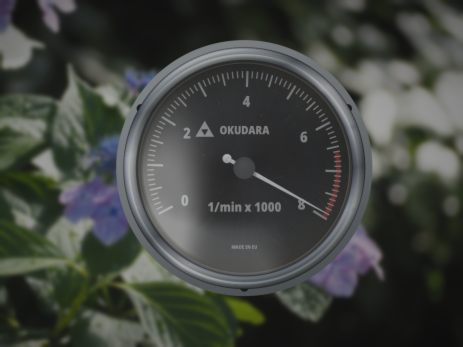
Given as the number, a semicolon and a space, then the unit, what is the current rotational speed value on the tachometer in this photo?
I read 7900; rpm
